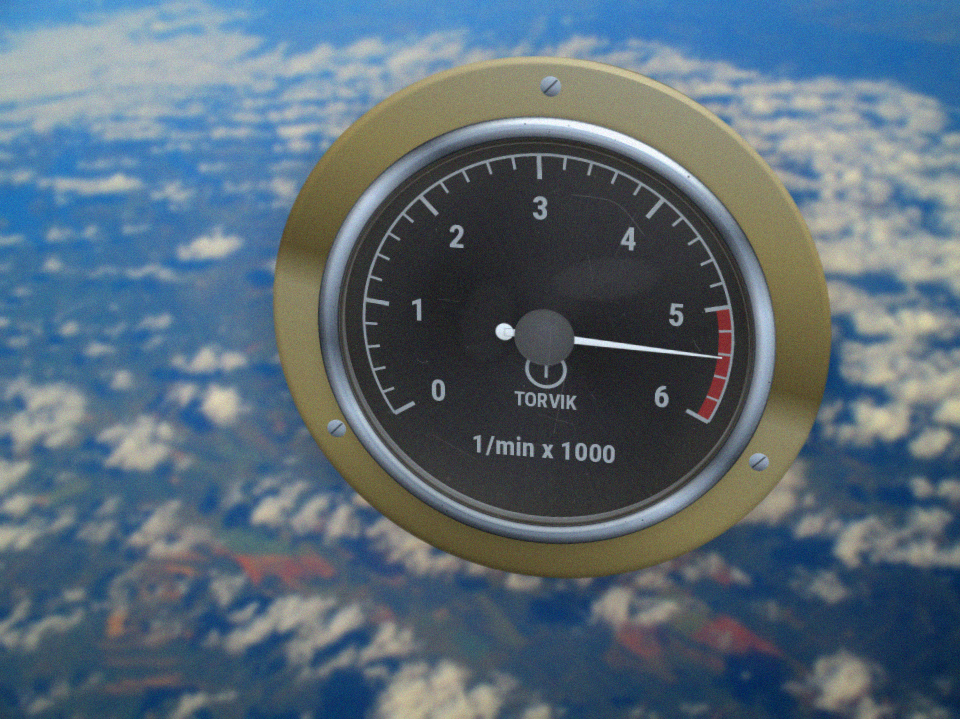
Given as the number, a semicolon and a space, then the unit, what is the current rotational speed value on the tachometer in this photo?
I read 5400; rpm
